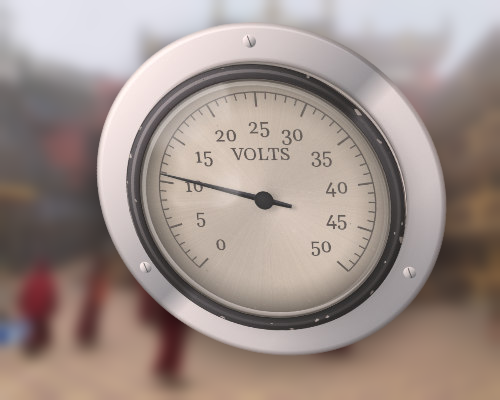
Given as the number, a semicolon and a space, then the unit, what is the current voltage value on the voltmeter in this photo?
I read 11; V
